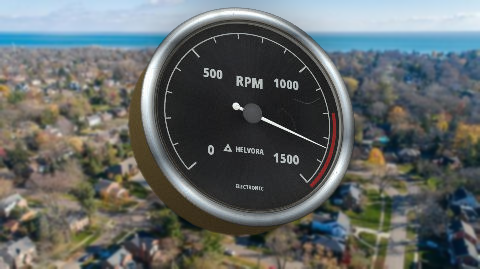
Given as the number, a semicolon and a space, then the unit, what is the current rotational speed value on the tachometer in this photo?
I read 1350; rpm
